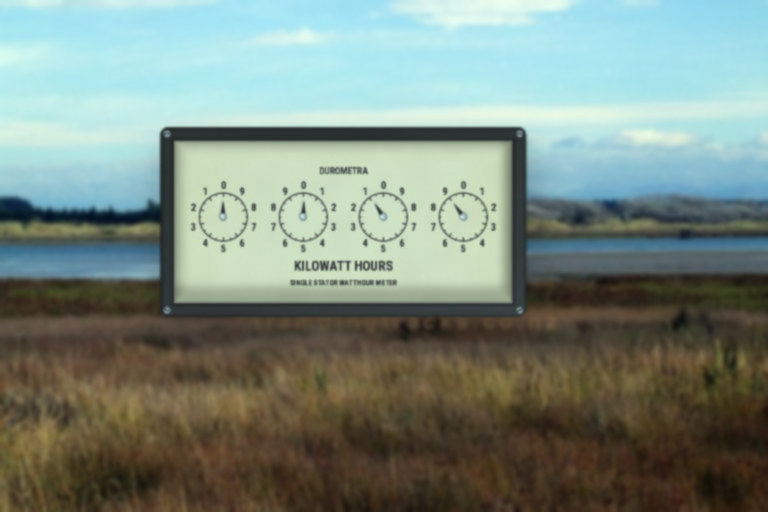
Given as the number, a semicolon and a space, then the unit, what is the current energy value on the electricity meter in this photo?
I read 9; kWh
